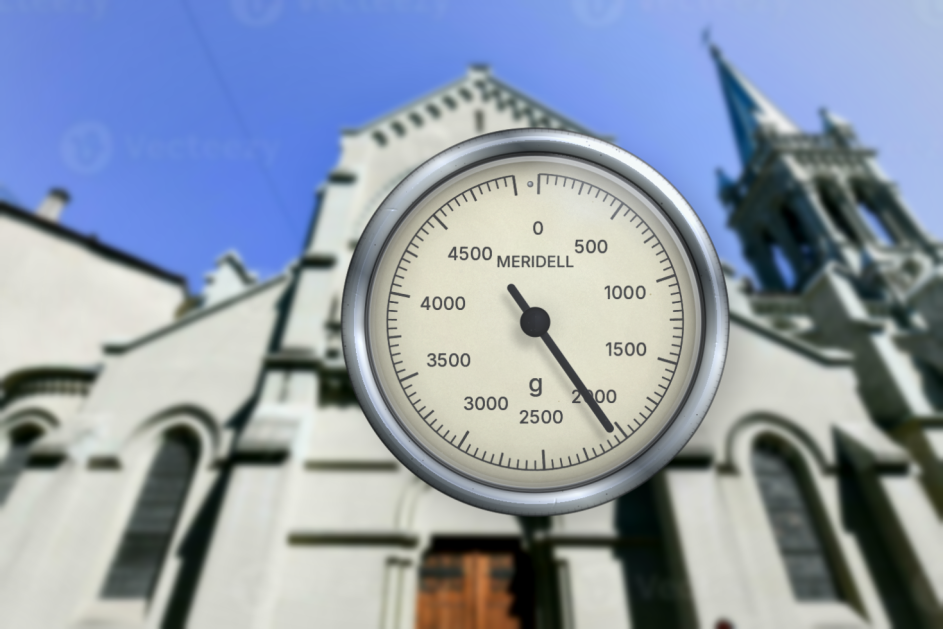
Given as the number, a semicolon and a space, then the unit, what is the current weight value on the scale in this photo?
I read 2050; g
